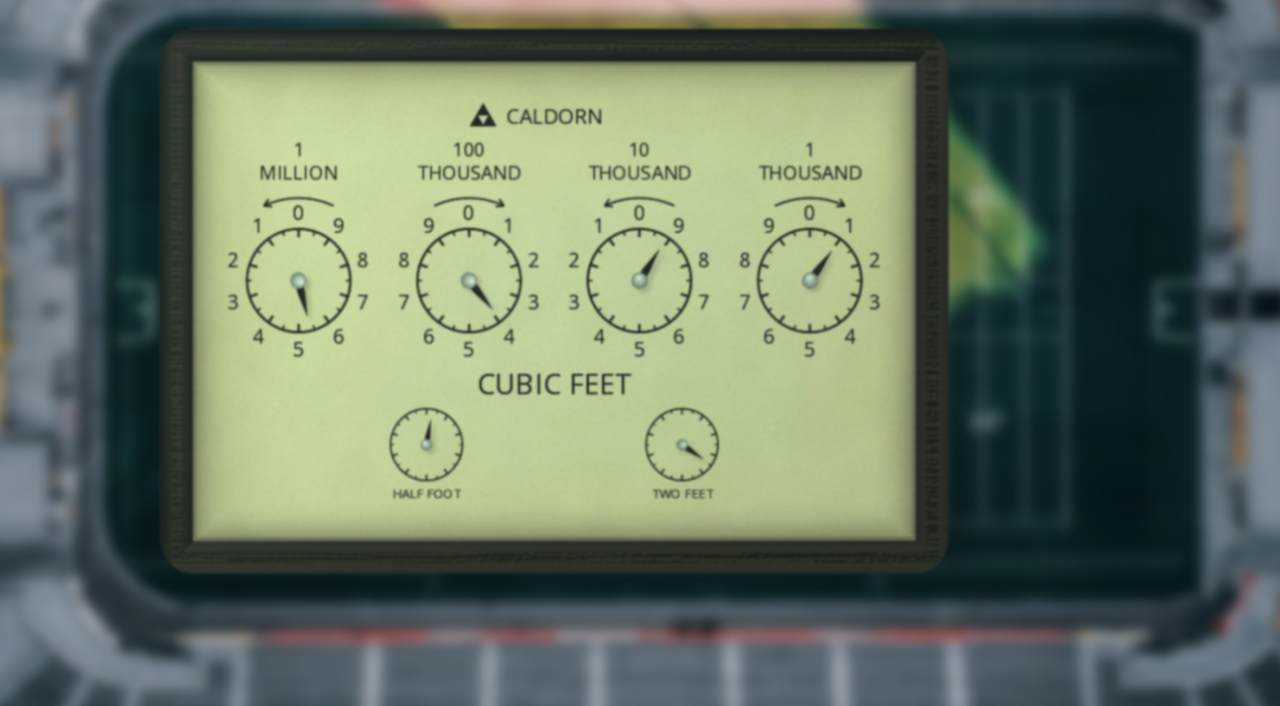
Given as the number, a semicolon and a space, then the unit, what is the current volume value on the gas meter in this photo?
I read 539100; ft³
